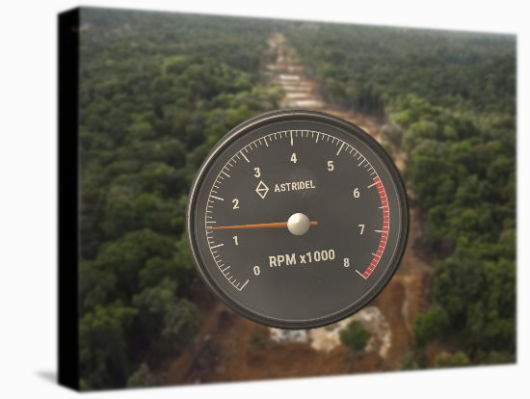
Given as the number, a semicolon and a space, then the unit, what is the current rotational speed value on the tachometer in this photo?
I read 1400; rpm
